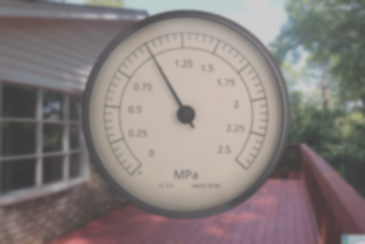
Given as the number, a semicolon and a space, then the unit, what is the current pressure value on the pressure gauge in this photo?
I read 1; MPa
